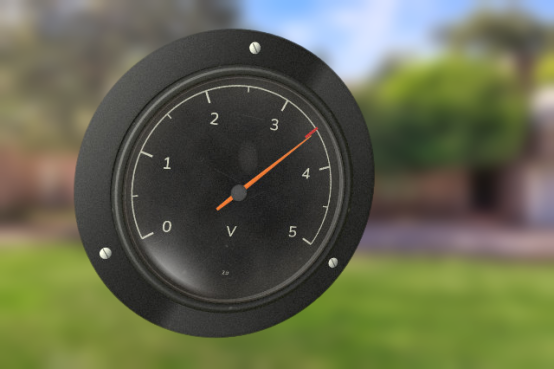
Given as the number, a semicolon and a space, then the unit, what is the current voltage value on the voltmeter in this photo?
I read 3.5; V
